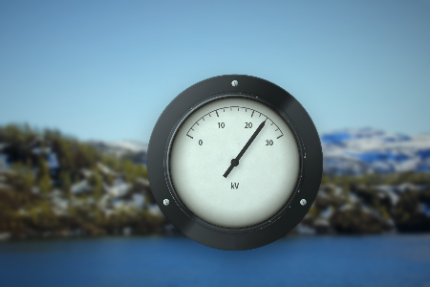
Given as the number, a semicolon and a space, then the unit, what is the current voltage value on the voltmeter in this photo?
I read 24; kV
